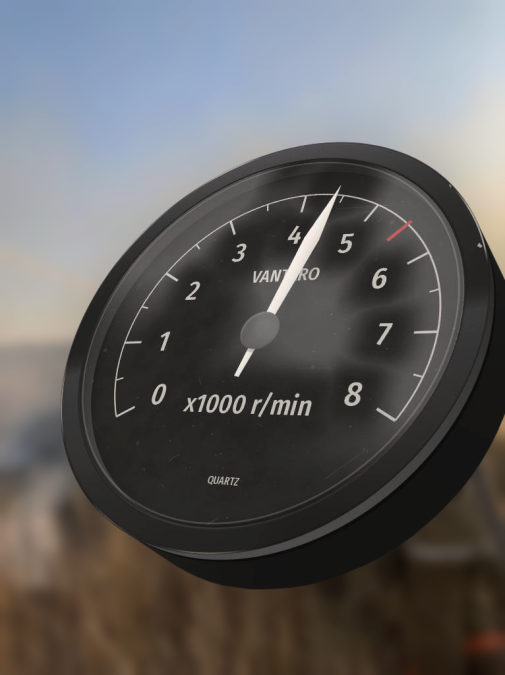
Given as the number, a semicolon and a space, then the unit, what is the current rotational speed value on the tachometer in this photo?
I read 4500; rpm
